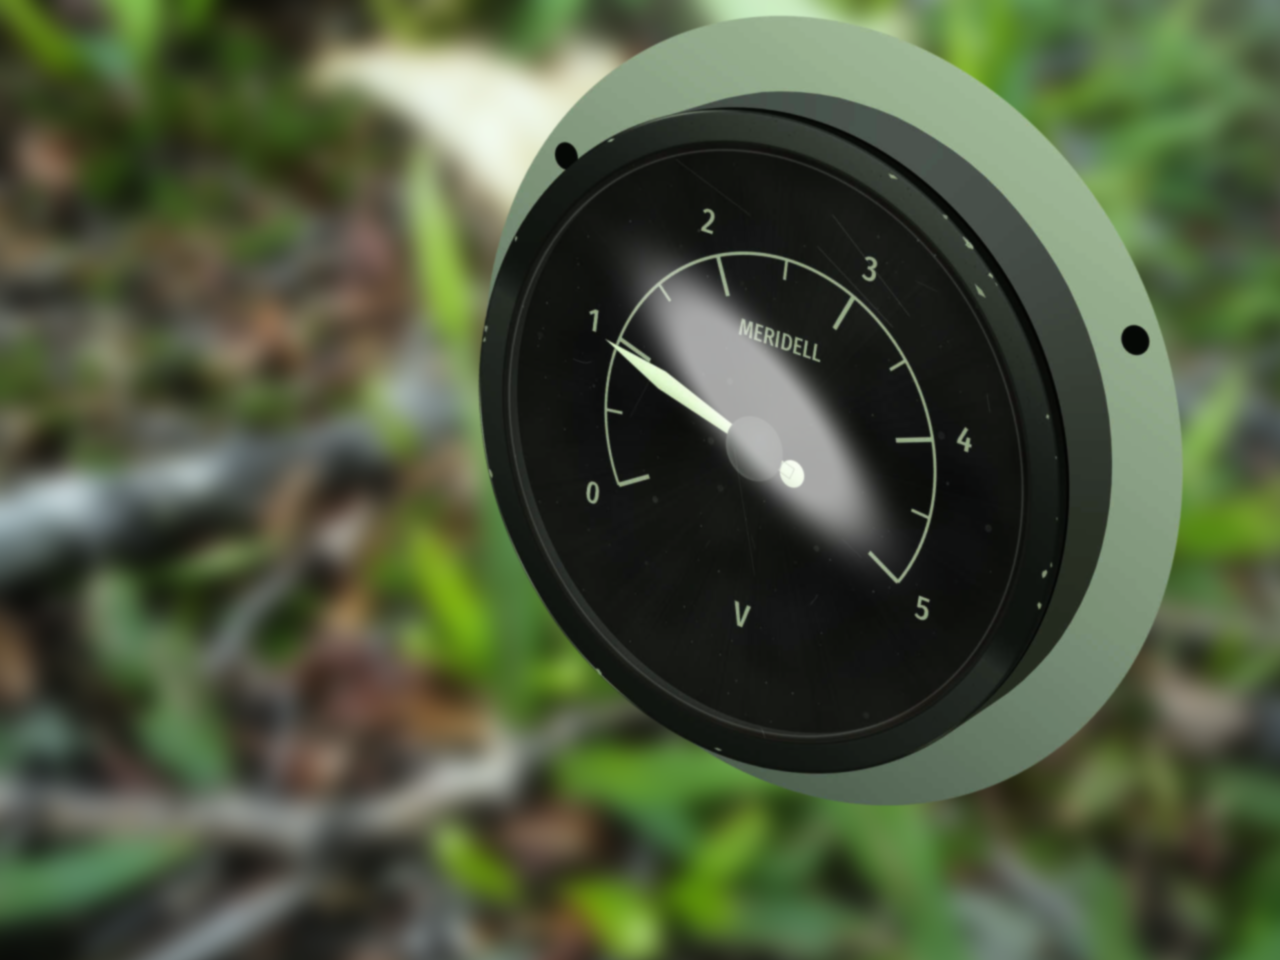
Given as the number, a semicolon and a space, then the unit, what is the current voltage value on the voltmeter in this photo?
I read 1; V
